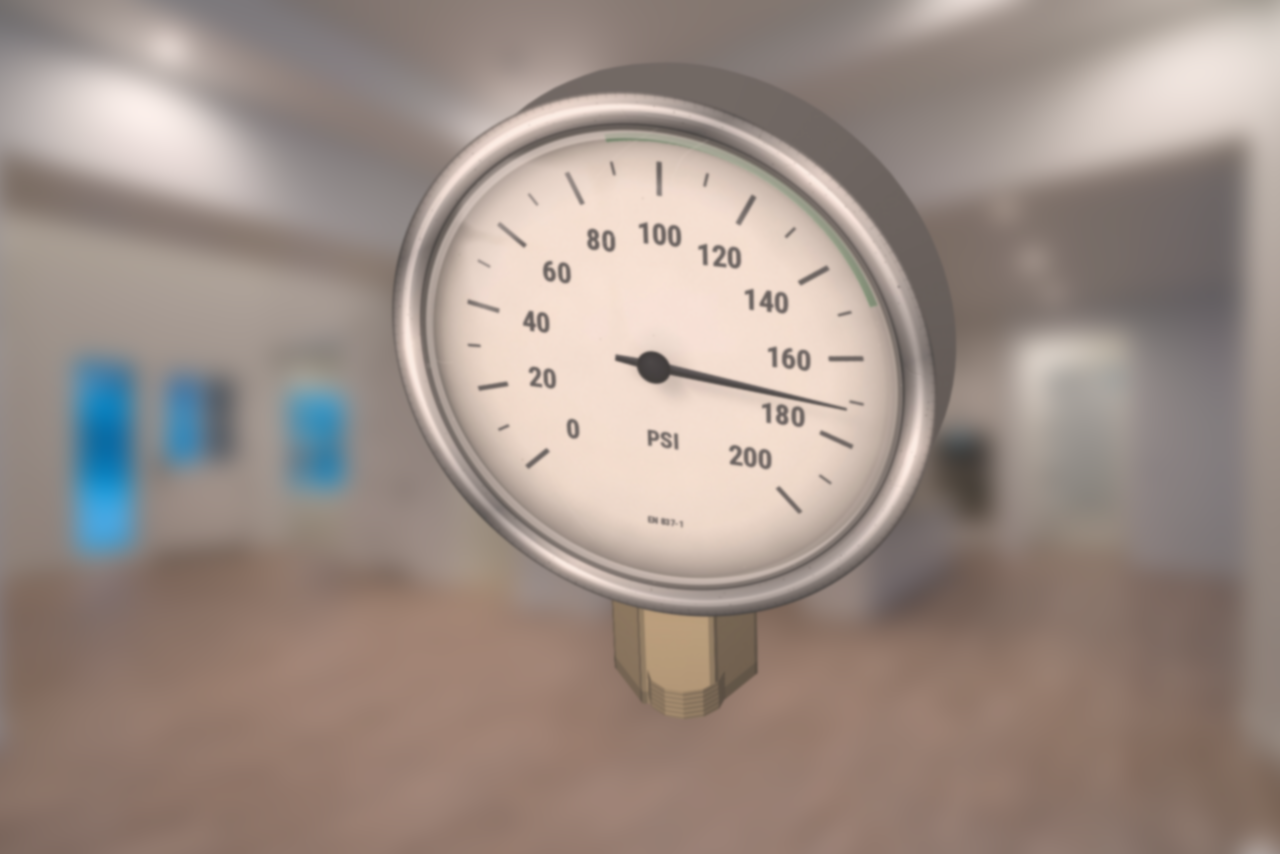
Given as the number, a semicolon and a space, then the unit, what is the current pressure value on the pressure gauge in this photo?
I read 170; psi
